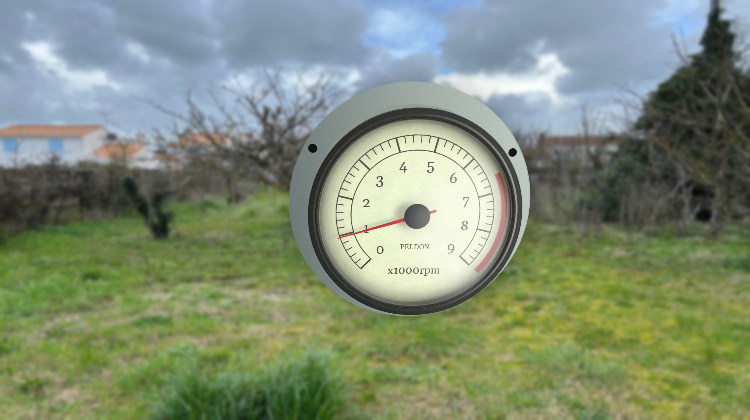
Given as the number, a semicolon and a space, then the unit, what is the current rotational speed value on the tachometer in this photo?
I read 1000; rpm
